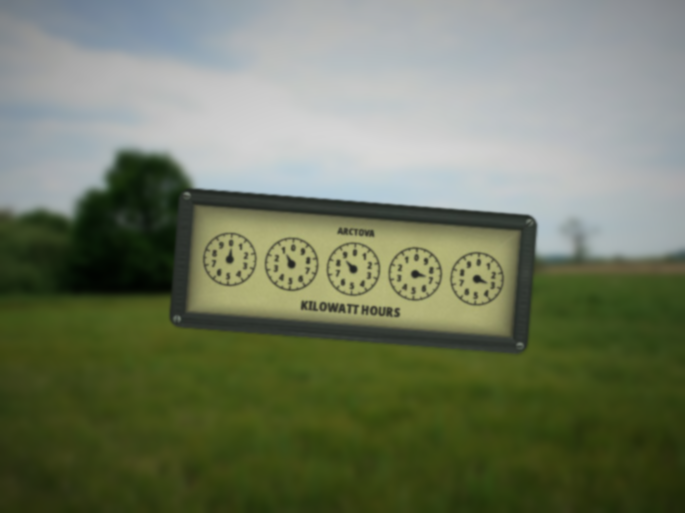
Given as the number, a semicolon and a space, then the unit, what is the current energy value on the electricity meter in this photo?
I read 873; kWh
